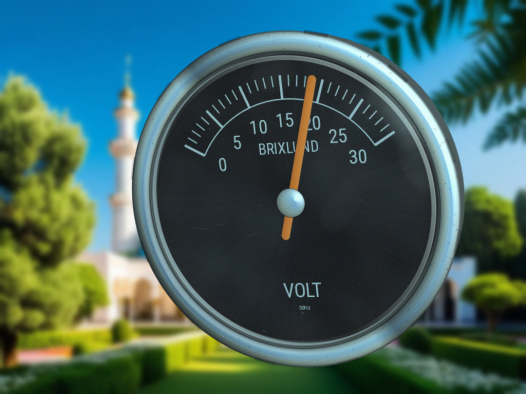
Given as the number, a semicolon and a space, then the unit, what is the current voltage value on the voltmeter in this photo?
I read 19; V
